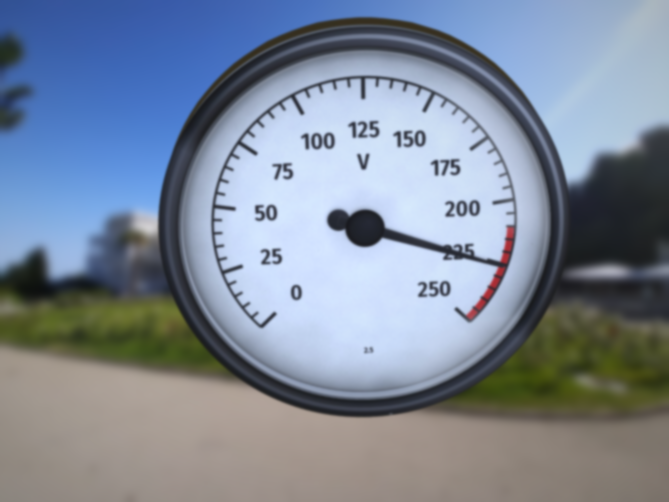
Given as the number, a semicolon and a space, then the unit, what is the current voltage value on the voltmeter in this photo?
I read 225; V
